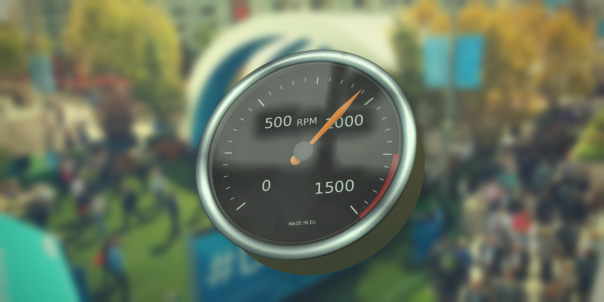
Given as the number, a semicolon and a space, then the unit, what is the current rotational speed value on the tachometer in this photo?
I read 950; rpm
